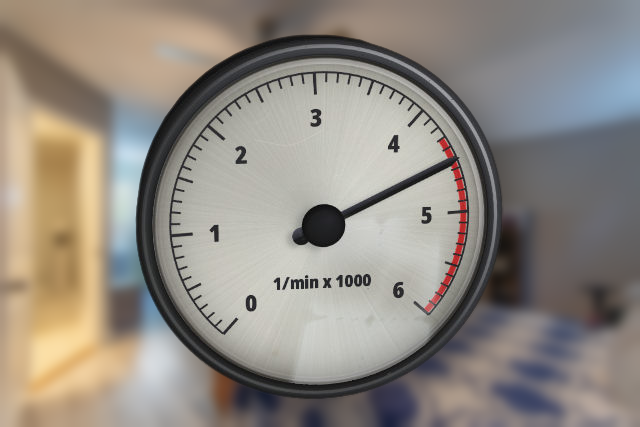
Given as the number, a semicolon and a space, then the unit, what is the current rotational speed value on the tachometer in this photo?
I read 4500; rpm
